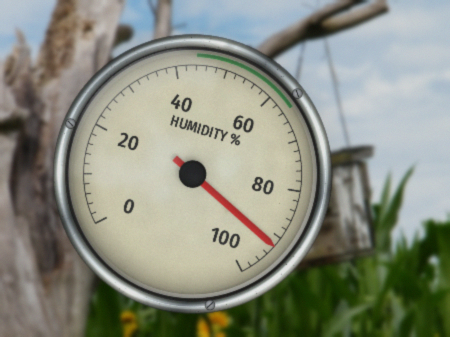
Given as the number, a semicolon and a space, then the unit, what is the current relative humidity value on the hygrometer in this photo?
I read 92; %
